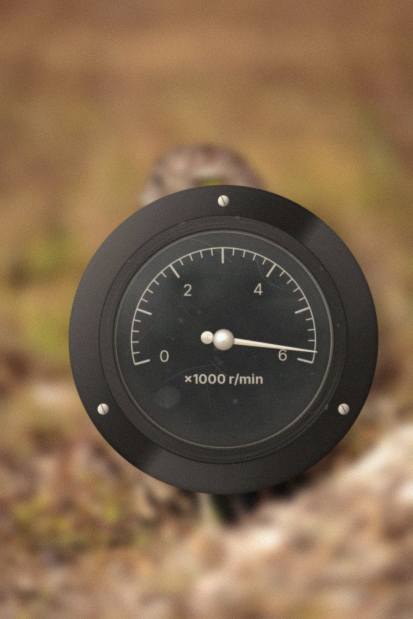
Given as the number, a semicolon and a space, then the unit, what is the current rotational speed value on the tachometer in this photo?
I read 5800; rpm
